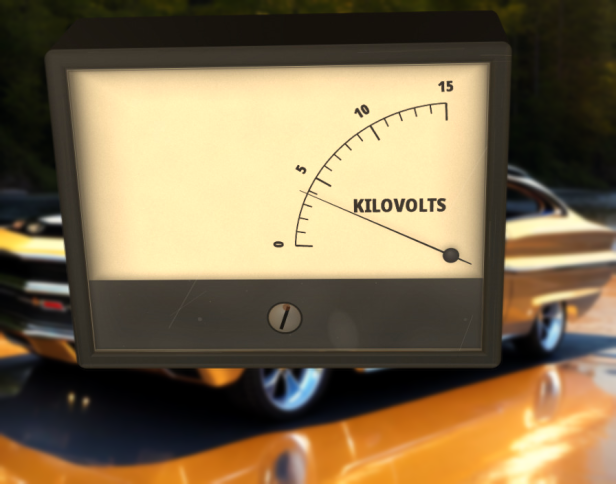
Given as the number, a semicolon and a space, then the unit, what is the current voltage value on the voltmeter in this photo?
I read 4; kV
